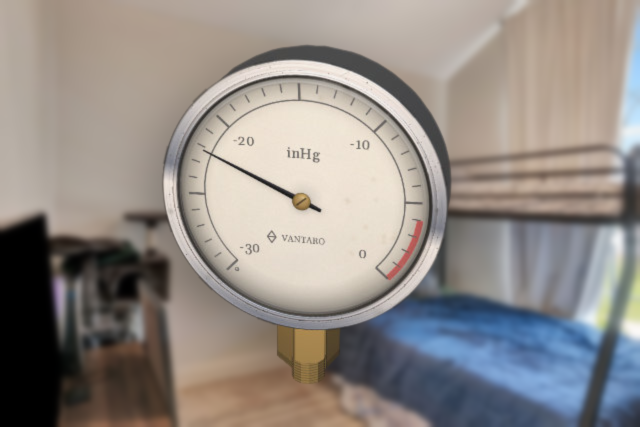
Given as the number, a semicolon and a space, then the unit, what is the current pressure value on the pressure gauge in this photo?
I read -22; inHg
